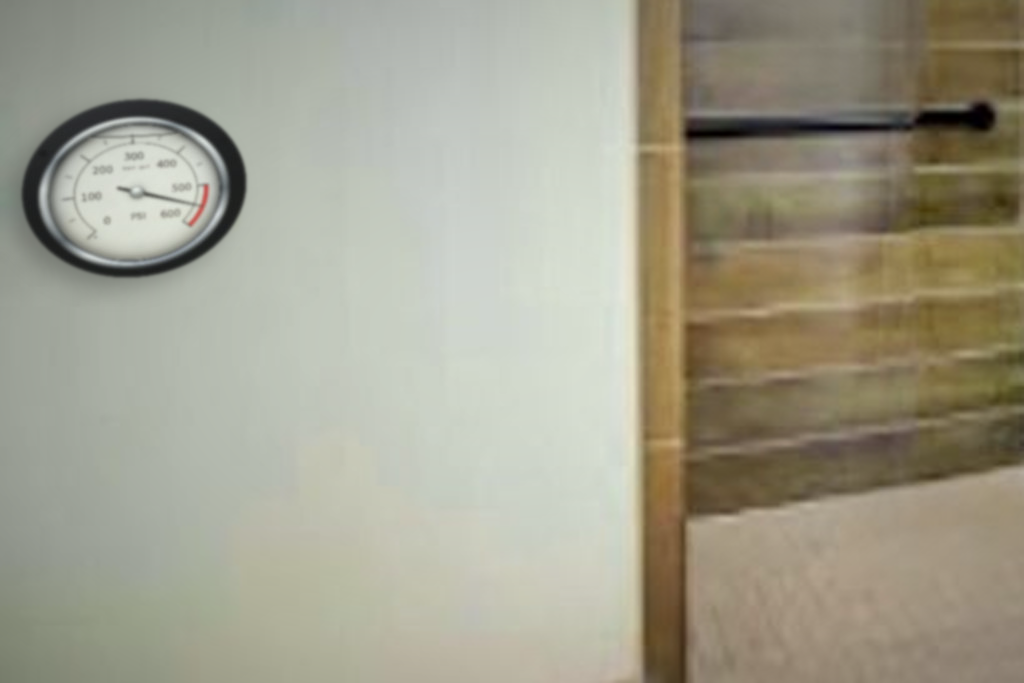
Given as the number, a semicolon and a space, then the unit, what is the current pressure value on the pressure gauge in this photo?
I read 550; psi
